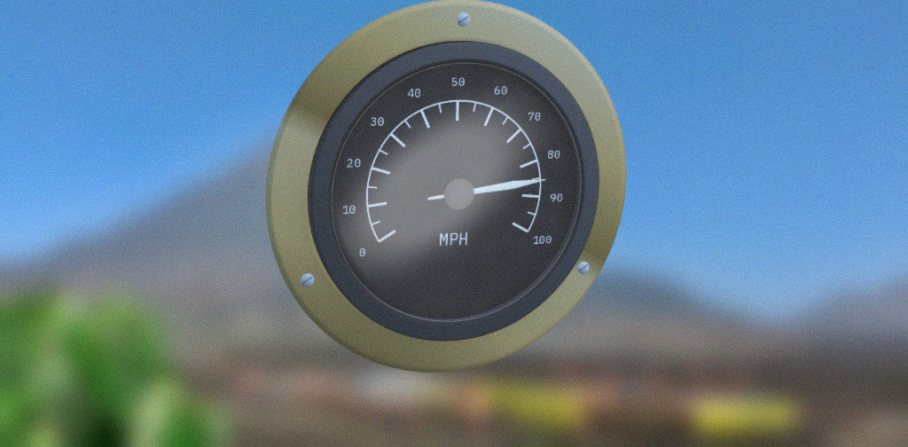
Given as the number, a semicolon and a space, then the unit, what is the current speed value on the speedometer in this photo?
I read 85; mph
